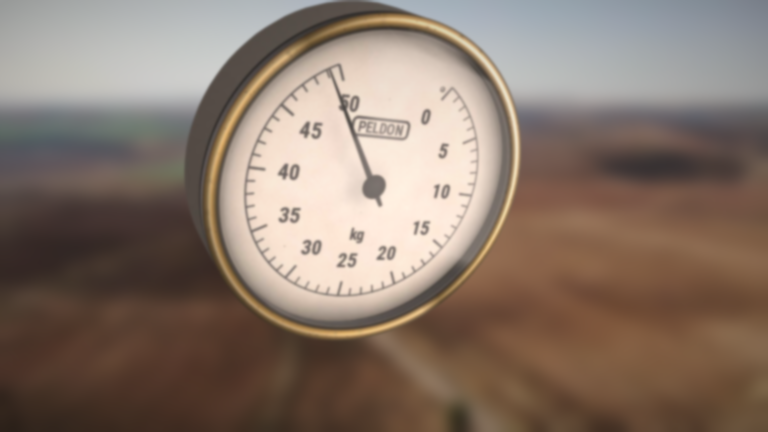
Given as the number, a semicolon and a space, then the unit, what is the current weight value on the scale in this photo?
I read 49; kg
